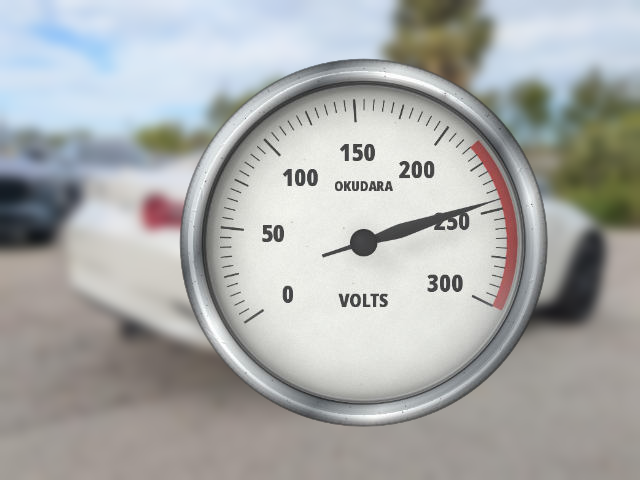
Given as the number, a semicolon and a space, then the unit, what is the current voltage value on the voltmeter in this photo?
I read 245; V
